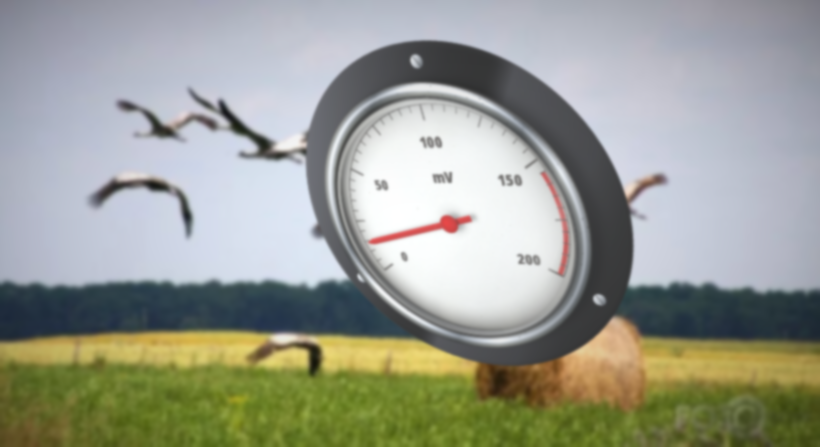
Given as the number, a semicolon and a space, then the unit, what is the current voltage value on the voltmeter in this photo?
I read 15; mV
